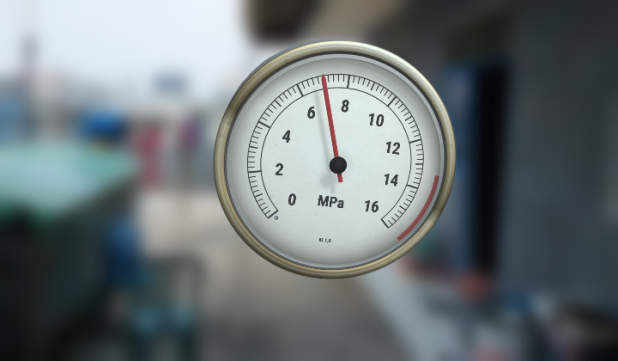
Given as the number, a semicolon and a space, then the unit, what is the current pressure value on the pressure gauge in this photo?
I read 7; MPa
